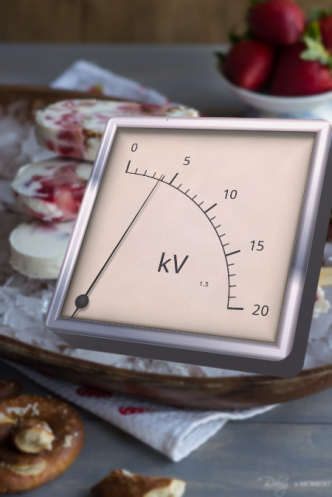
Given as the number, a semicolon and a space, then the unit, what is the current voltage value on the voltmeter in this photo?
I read 4; kV
